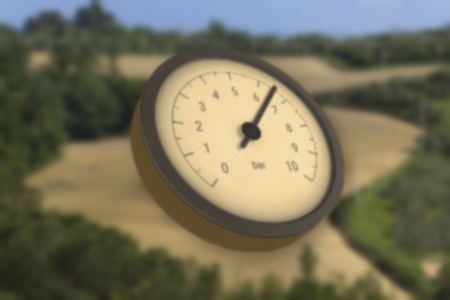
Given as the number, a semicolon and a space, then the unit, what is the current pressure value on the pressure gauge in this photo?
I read 6.5; bar
